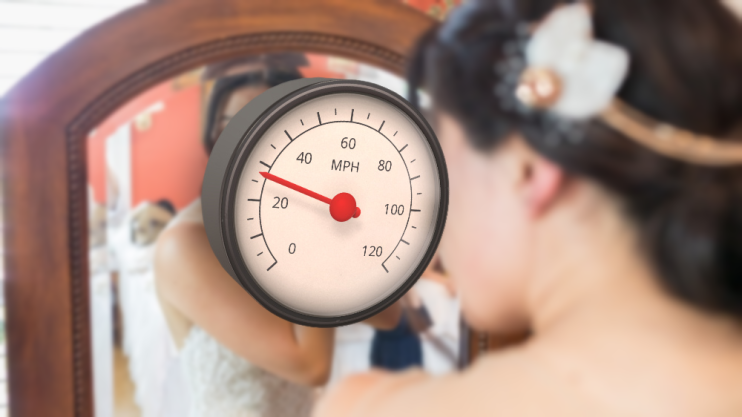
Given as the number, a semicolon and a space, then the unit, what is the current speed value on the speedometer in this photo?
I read 27.5; mph
